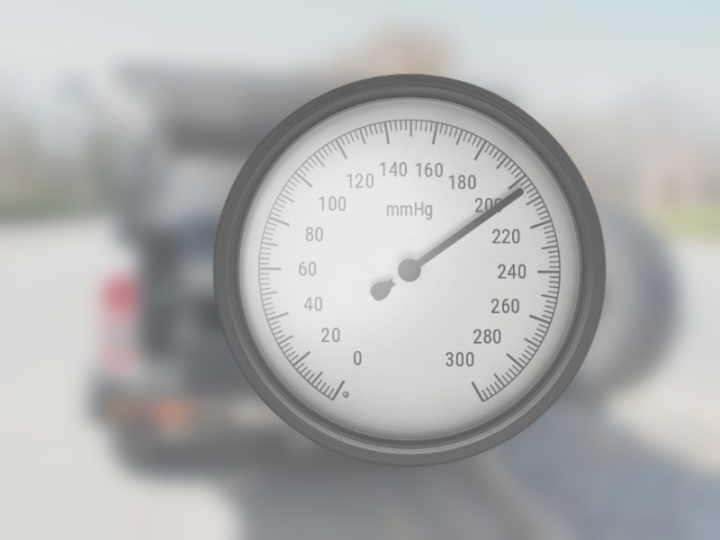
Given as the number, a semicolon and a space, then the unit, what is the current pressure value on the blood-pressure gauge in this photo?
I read 204; mmHg
